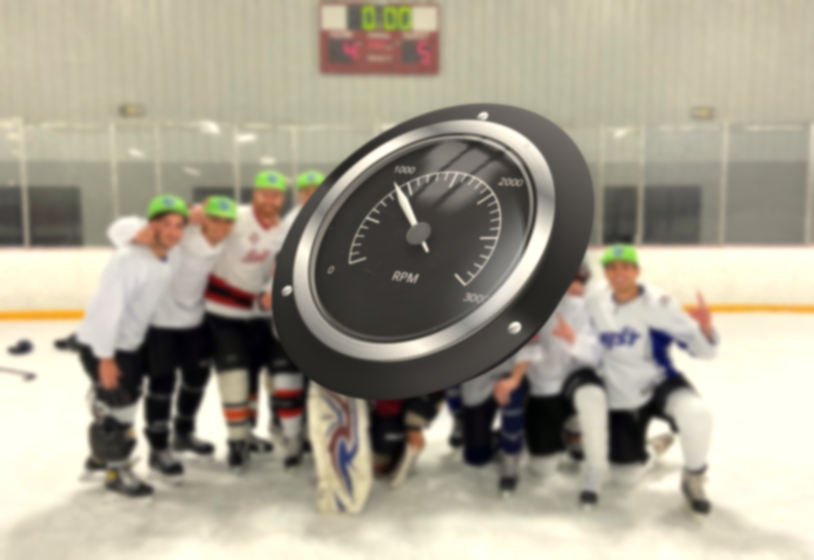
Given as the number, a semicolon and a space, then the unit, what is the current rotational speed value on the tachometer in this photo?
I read 900; rpm
